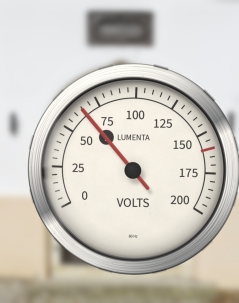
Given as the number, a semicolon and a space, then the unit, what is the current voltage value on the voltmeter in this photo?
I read 65; V
